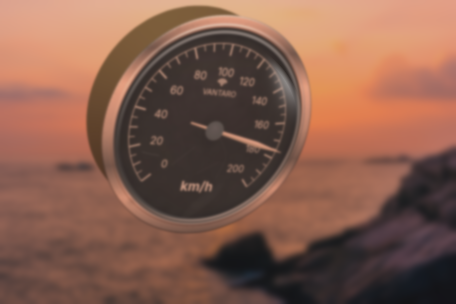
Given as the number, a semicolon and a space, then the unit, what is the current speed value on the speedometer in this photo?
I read 175; km/h
